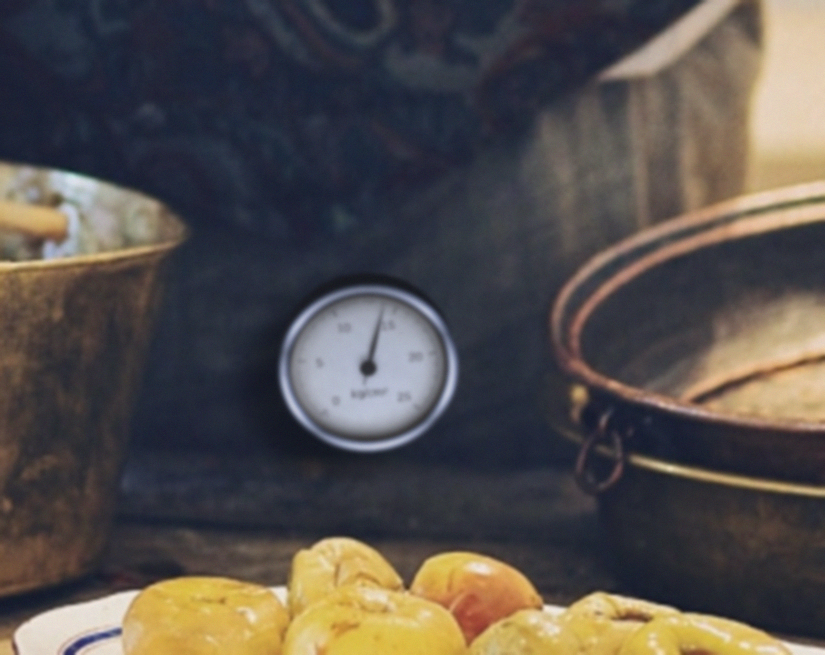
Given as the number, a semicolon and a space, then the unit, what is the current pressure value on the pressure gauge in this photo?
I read 14; kg/cm²
